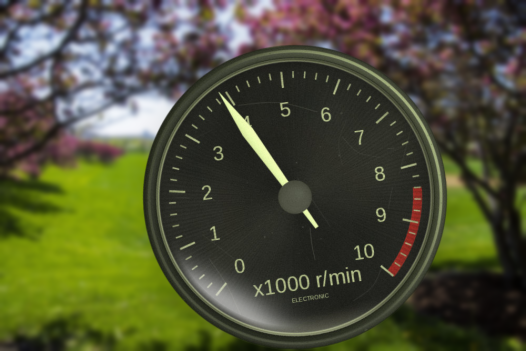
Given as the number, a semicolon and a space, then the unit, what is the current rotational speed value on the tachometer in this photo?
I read 3900; rpm
